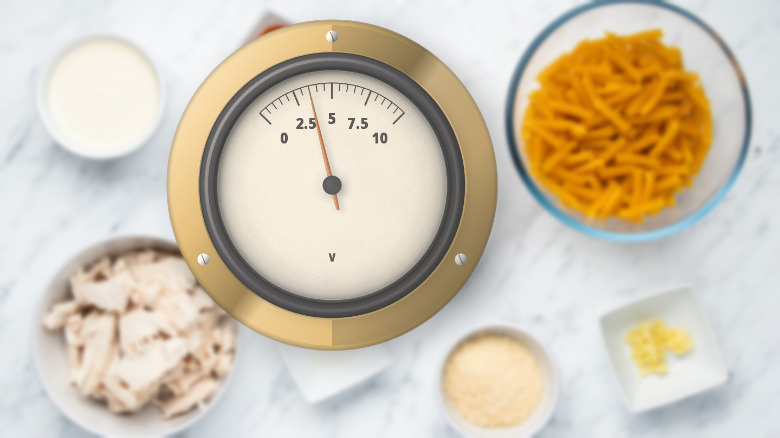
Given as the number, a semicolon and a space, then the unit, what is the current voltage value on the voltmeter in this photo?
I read 3.5; V
